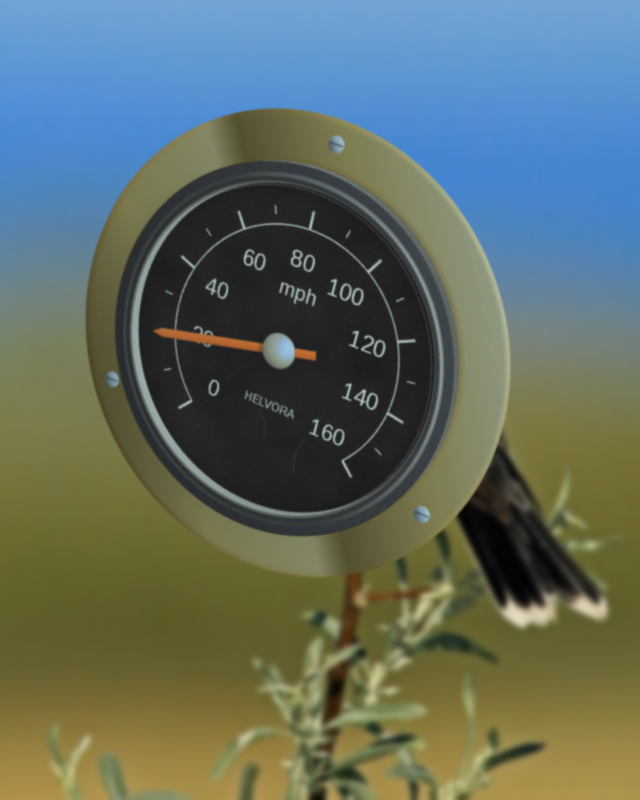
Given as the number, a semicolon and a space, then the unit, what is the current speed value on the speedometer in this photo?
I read 20; mph
